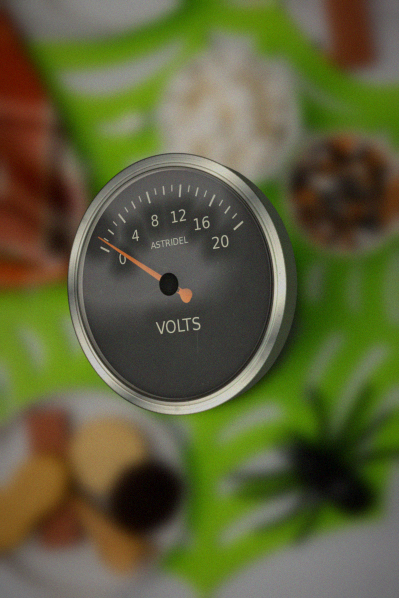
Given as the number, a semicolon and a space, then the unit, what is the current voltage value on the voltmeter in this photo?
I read 1; V
